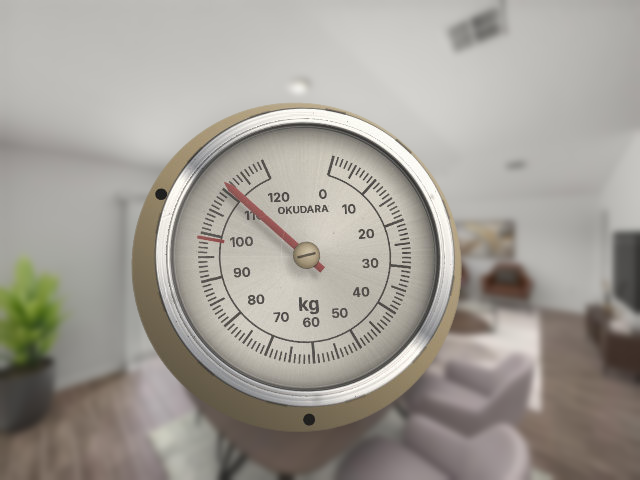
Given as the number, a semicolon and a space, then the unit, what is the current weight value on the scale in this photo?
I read 111; kg
